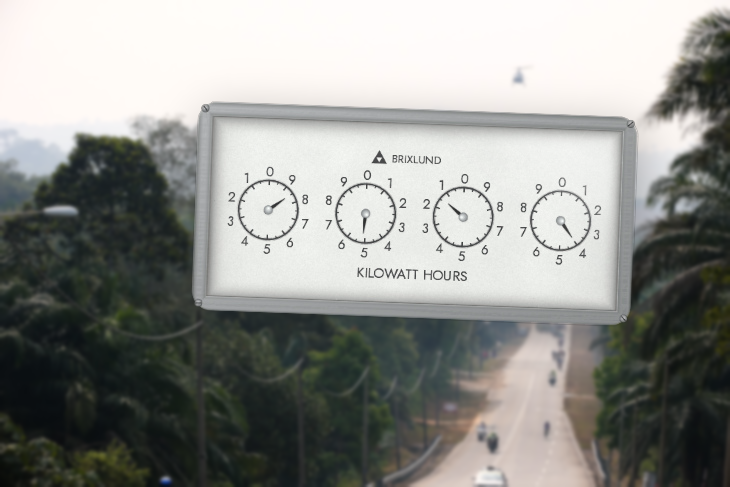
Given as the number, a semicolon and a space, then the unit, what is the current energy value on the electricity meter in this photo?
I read 8514; kWh
